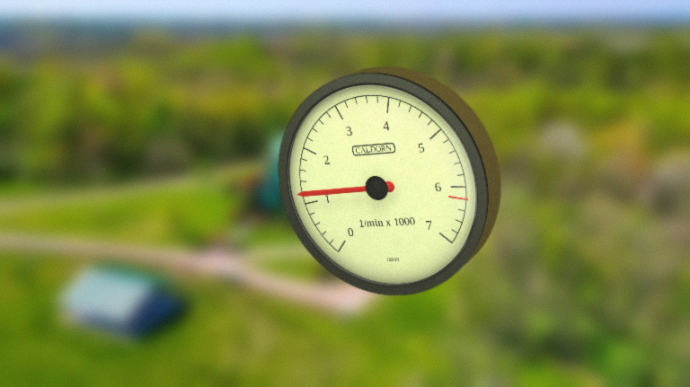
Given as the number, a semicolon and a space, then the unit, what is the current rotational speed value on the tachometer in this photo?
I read 1200; rpm
